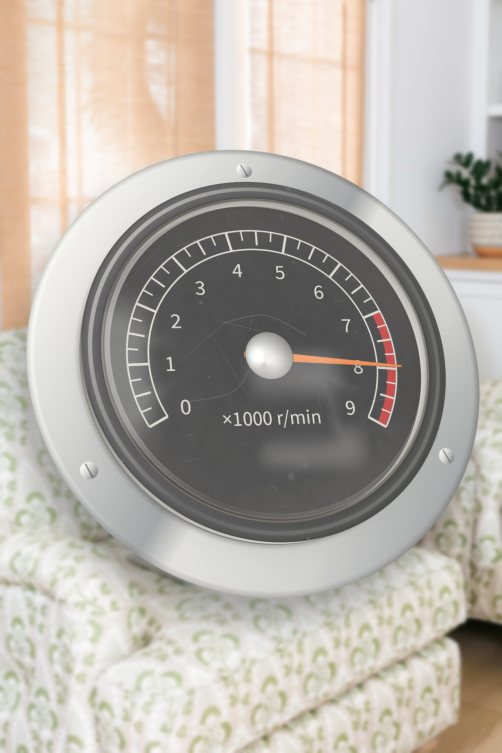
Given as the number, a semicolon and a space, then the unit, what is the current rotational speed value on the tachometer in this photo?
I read 8000; rpm
